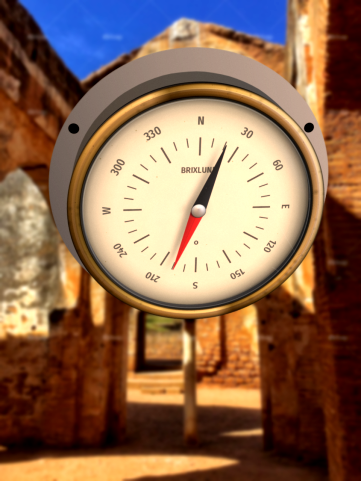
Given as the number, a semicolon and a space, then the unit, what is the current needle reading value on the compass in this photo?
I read 200; °
